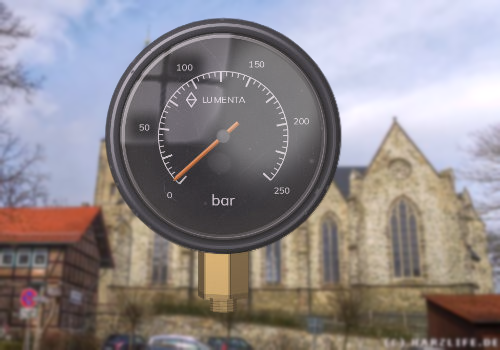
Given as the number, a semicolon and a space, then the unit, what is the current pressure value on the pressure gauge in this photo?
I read 5; bar
